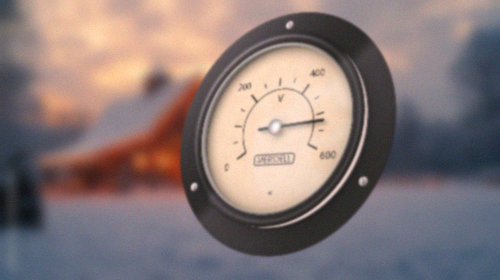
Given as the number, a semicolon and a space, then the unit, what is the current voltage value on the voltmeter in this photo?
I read 525; V
